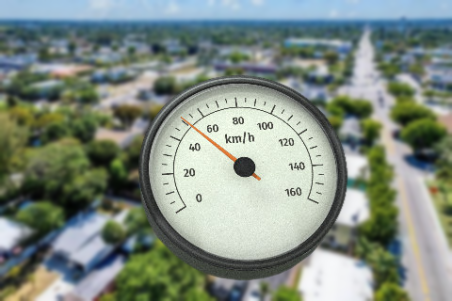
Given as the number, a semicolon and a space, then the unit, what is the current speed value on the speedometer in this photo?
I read 50; km/h
